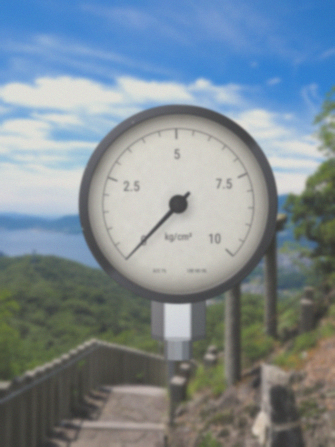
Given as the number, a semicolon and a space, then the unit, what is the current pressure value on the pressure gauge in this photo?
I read 0; kg/cm²
